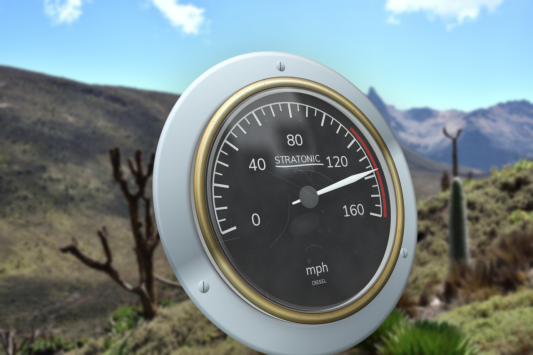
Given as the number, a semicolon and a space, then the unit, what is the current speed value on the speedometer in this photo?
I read 137.5; mph
